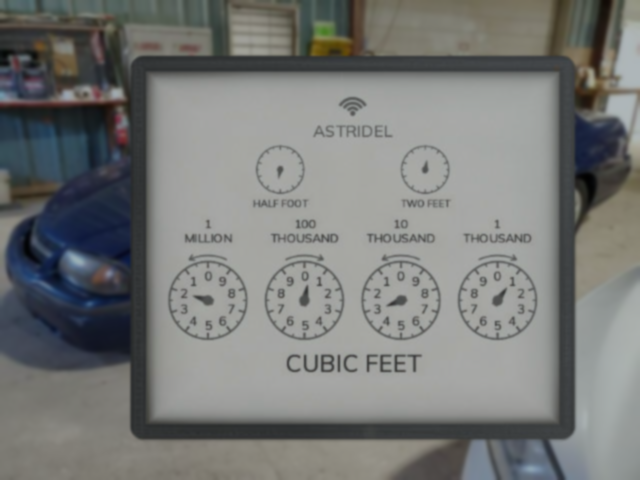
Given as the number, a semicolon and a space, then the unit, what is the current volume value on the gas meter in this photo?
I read 203100; ft³
